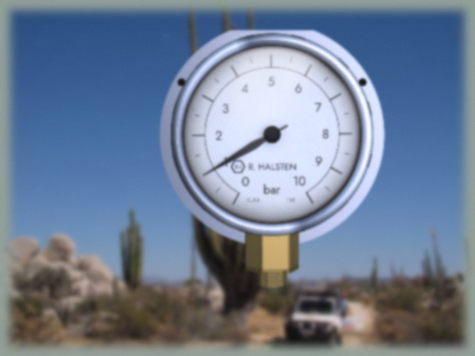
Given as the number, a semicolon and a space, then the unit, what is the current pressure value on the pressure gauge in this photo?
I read 1; bar
